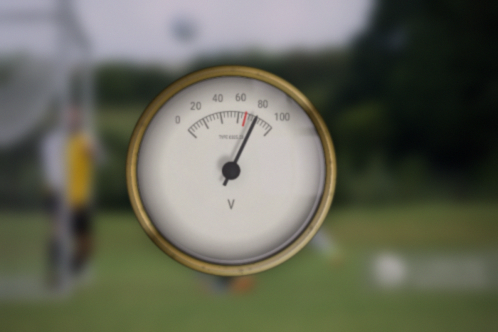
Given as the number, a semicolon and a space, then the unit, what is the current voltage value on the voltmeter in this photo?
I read 80; V
